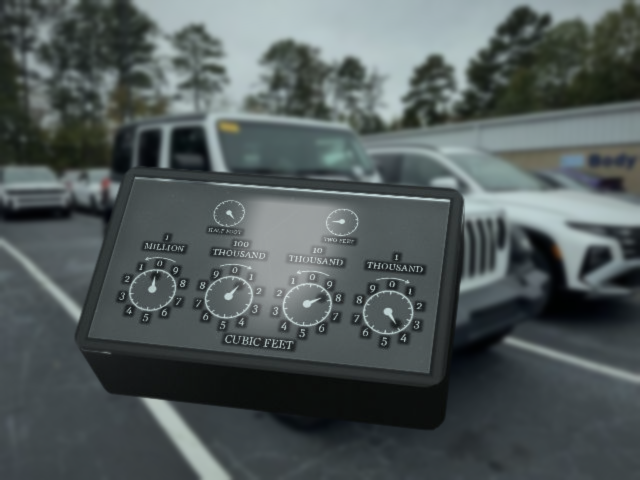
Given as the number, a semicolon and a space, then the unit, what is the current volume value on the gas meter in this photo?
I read 8400; ft³
